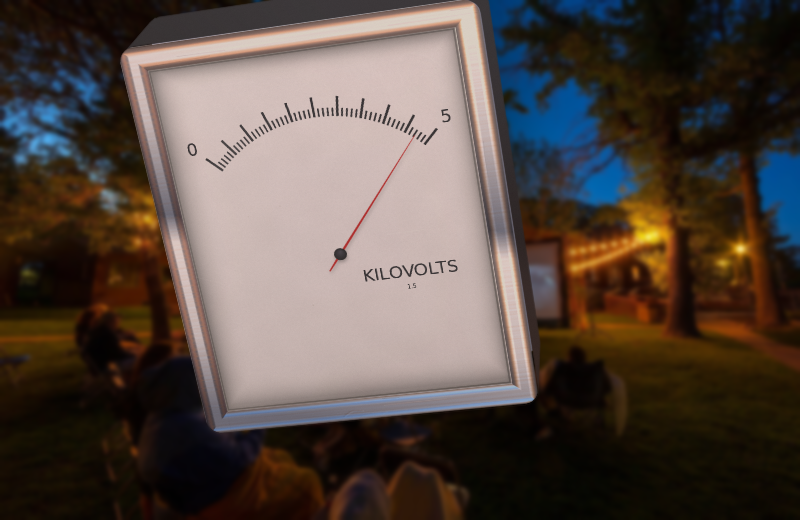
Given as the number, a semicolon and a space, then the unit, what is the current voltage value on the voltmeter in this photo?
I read 4.7; kV
